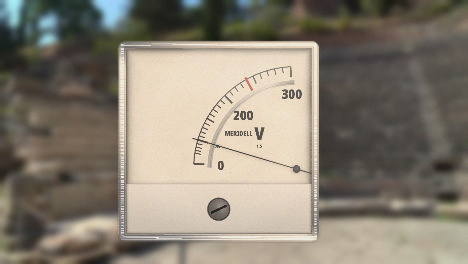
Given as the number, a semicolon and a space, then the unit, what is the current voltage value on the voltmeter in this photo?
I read 100; V
